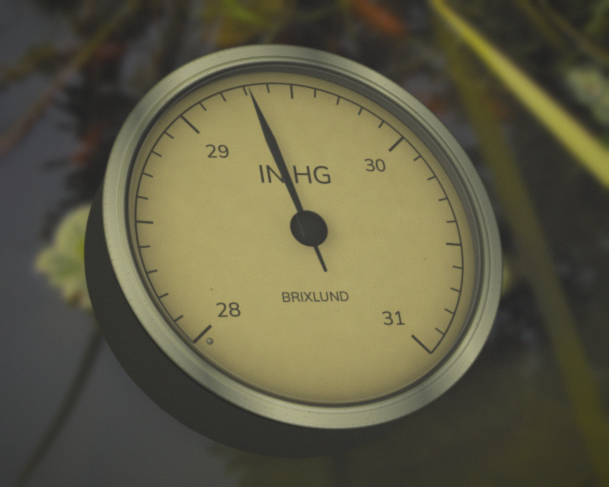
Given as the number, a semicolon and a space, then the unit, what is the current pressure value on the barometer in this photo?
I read 29.3; inHg
